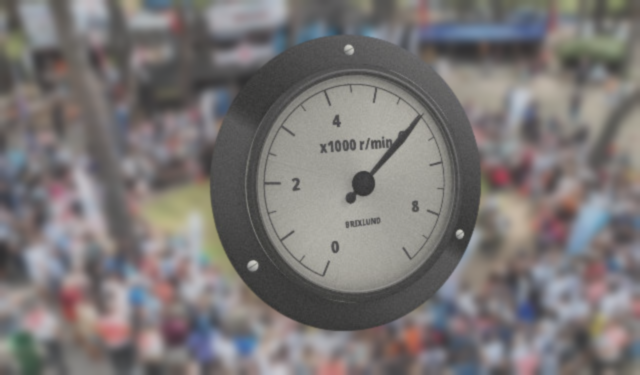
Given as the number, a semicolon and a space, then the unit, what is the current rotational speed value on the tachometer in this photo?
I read 6000; rpm
